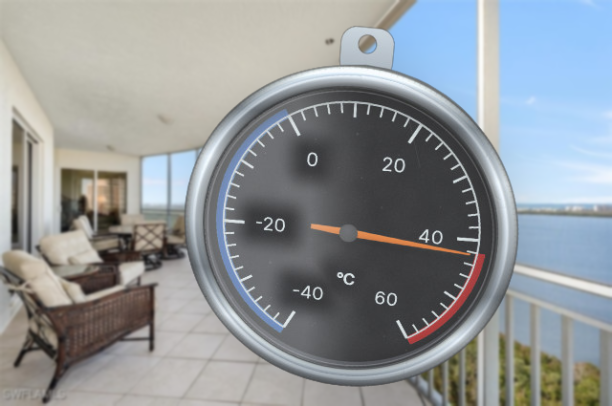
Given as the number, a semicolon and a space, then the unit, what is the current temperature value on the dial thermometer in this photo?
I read 42; °C
